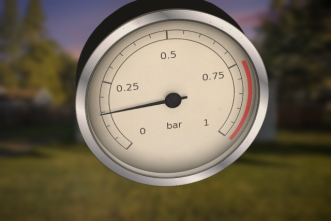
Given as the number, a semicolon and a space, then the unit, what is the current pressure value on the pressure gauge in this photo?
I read 0.15; bar
